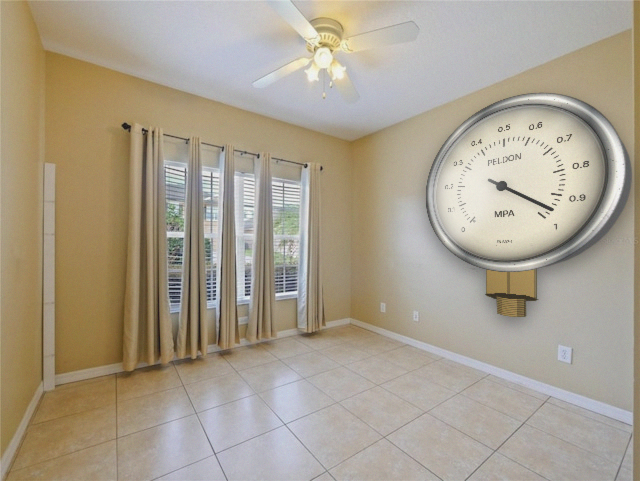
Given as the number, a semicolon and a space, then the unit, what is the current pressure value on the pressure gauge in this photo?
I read 0.96; MPa
